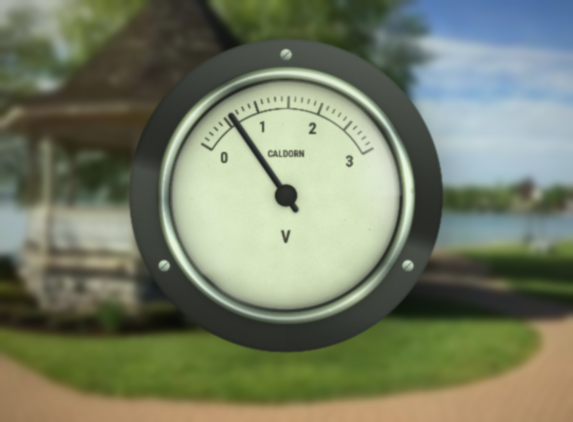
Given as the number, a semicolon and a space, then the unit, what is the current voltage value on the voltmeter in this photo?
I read 0.6; V
